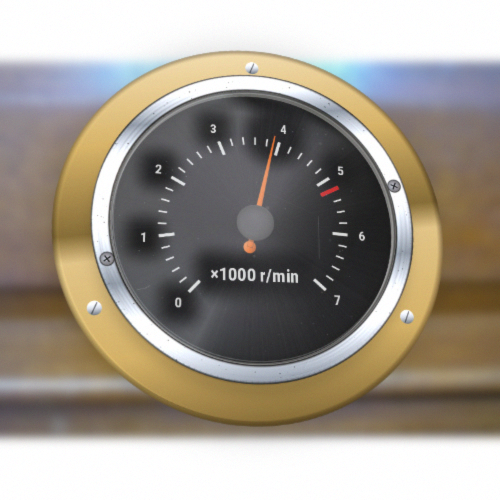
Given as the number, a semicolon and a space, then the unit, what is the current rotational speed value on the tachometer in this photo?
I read 3900; rpm
